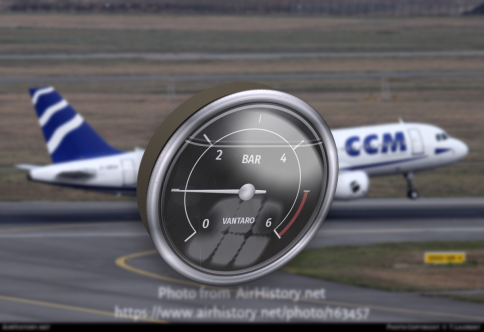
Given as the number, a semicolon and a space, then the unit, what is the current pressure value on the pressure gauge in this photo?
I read 1; bar
